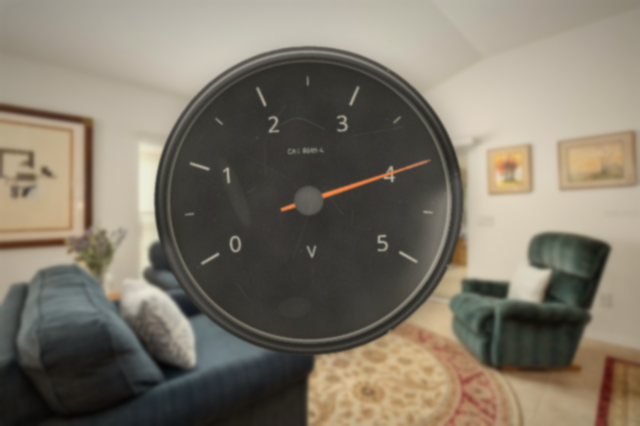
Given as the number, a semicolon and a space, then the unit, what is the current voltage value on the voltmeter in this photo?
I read 4; V
